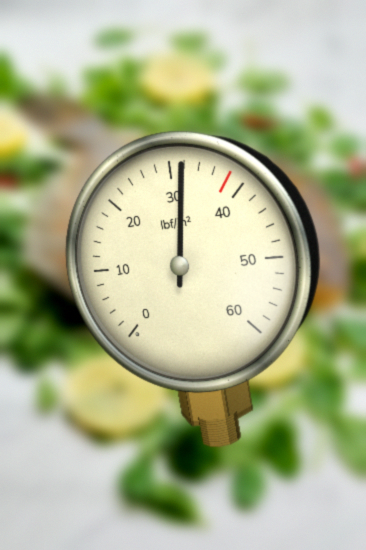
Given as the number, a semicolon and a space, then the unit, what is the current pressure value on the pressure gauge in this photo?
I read 32; psi
